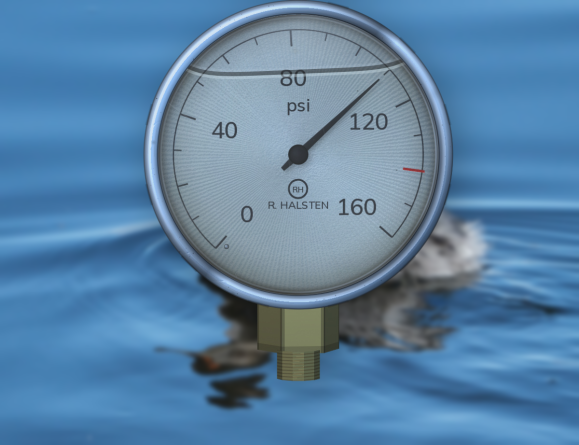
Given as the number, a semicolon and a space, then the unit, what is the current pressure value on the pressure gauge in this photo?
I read 110; psi
